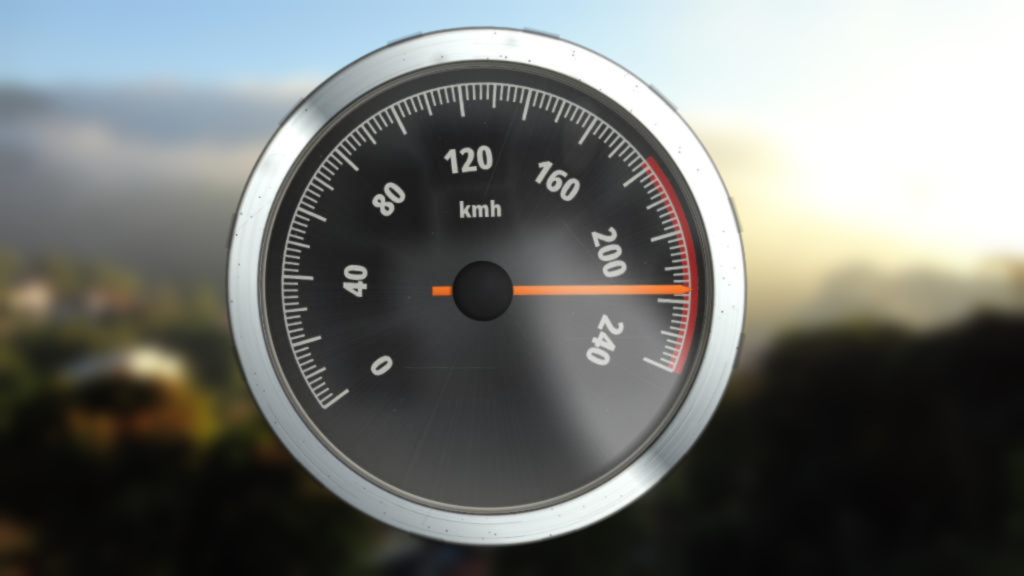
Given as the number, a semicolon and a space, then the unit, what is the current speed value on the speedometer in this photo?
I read 216; km/h
